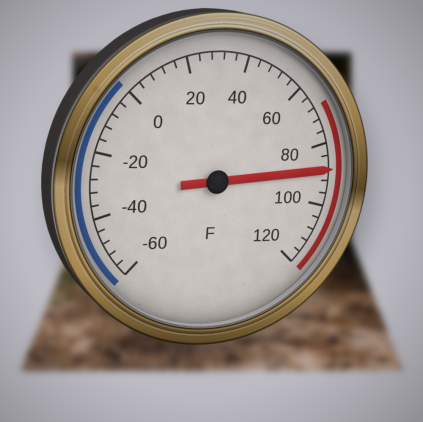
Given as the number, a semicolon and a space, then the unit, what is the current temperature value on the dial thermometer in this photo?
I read 88; °F
